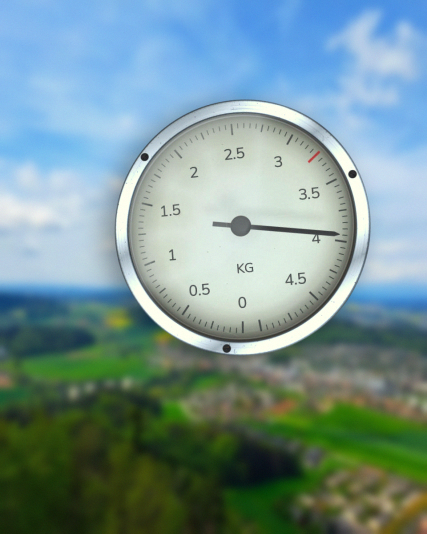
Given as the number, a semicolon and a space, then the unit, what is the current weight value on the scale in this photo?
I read 3.95; kg
